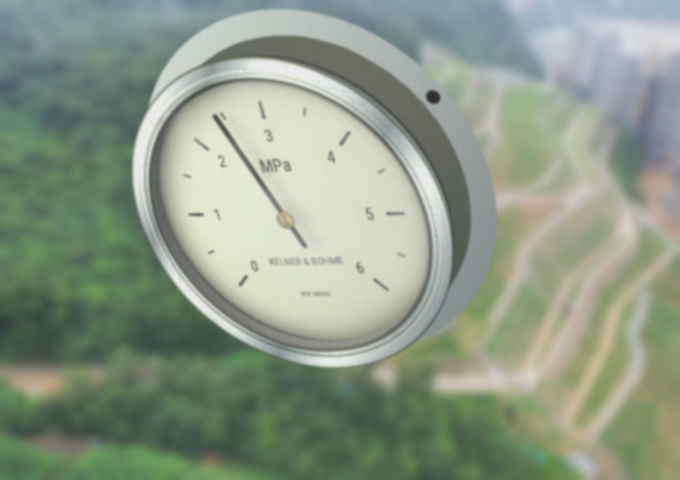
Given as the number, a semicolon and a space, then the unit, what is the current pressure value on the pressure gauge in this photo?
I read 2.5; MPa
